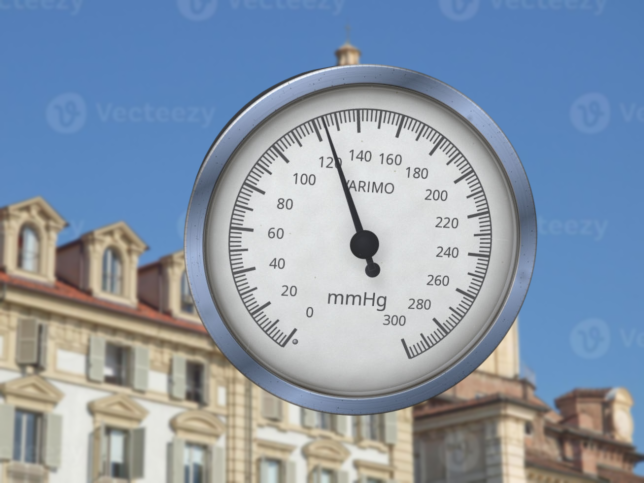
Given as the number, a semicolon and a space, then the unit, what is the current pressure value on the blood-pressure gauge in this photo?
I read 124; mmHg
